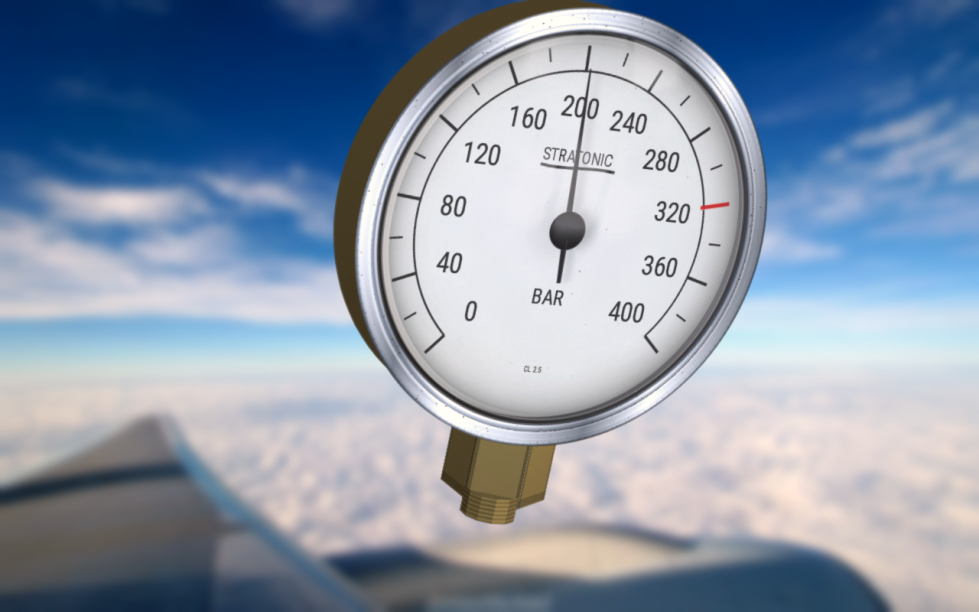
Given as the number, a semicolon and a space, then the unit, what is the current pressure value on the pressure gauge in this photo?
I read 200; bar
